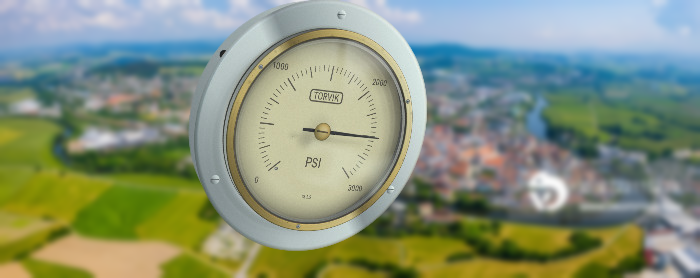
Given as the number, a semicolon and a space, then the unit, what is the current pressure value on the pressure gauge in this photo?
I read 2500; psi
